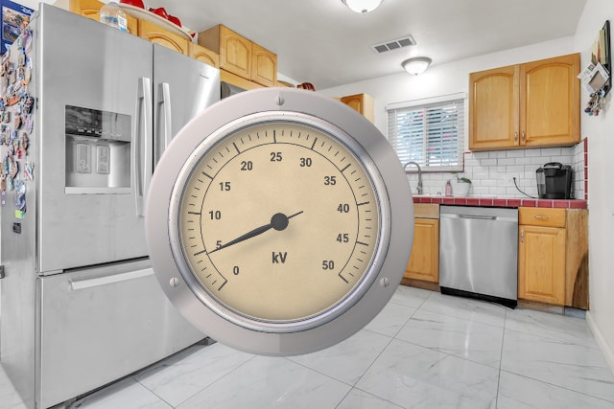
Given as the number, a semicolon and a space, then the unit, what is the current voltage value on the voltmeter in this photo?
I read 4.5; kV
